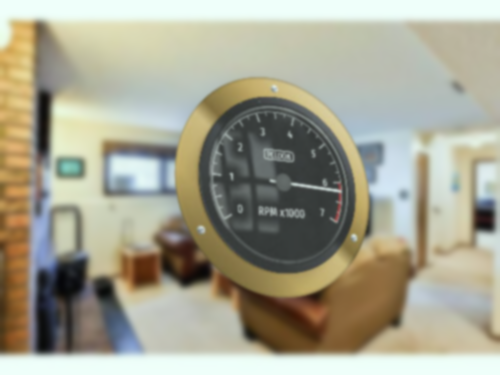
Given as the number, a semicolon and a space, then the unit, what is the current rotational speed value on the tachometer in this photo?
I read 6250; rpm
